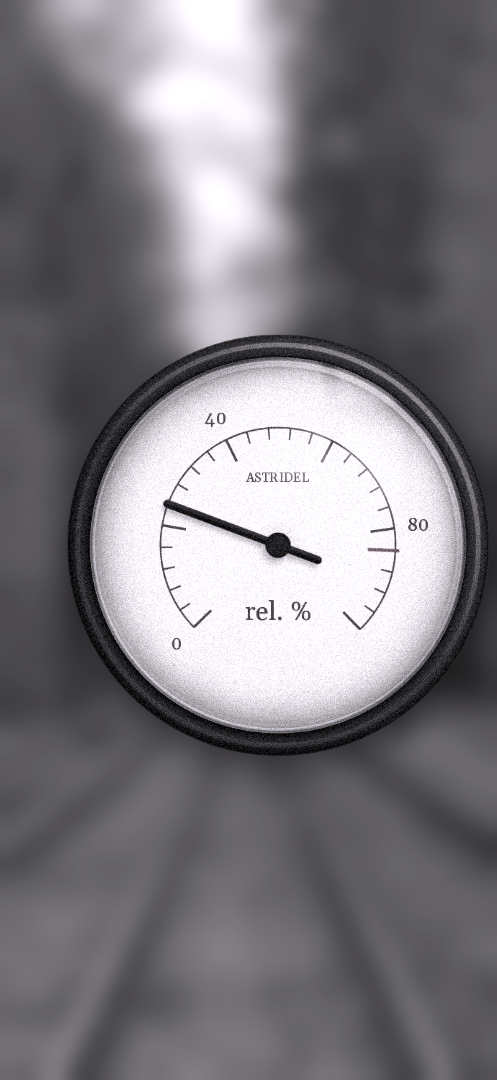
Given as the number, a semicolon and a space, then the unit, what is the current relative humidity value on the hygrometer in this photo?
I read 24; %
